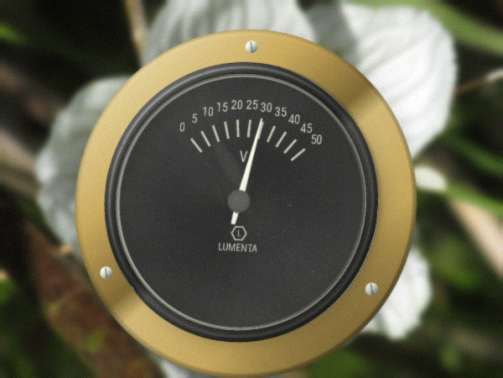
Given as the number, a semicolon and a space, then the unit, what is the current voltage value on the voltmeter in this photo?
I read 30; V
